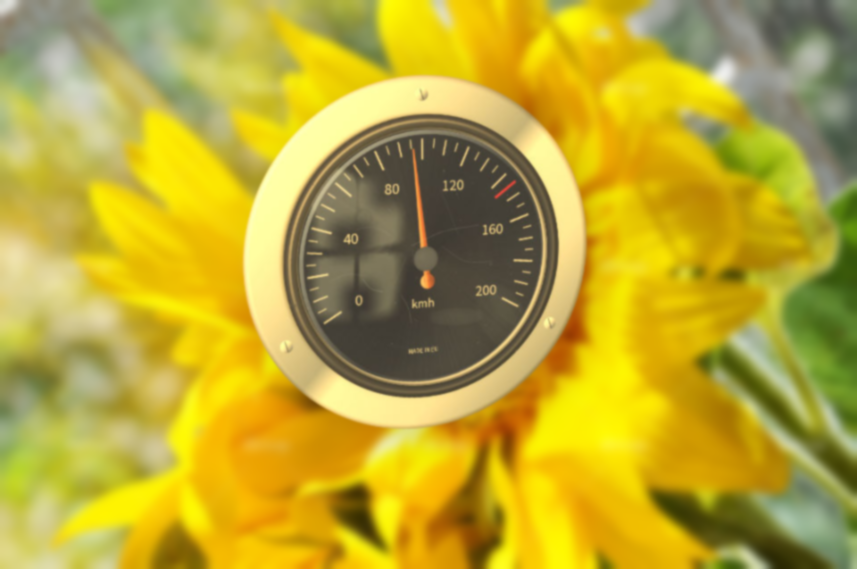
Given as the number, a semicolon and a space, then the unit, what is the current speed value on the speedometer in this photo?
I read 95; km/h
